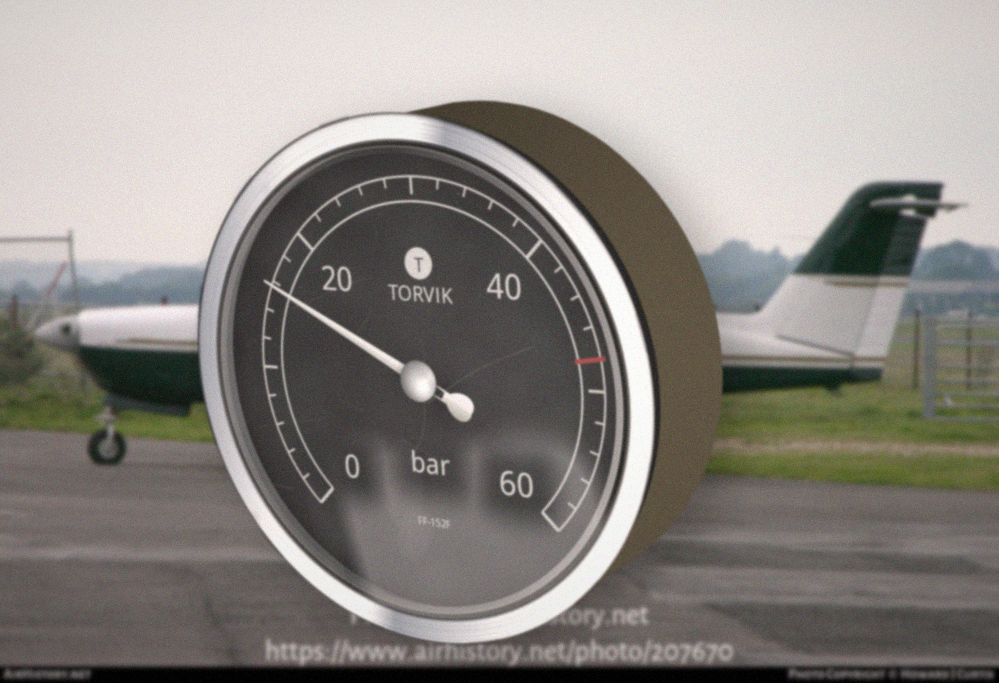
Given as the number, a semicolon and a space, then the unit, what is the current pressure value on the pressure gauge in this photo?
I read 16; bar
